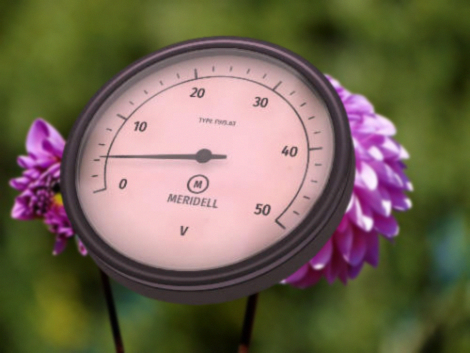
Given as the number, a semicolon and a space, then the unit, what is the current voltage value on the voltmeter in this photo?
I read 4; V
